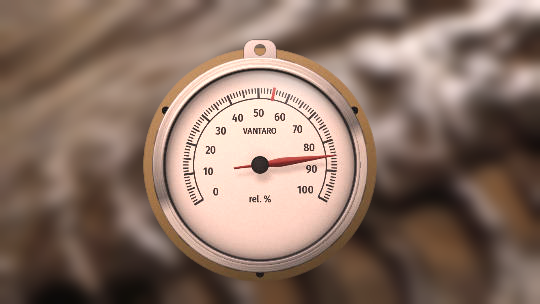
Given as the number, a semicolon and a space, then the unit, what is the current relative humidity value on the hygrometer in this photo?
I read 85; %
